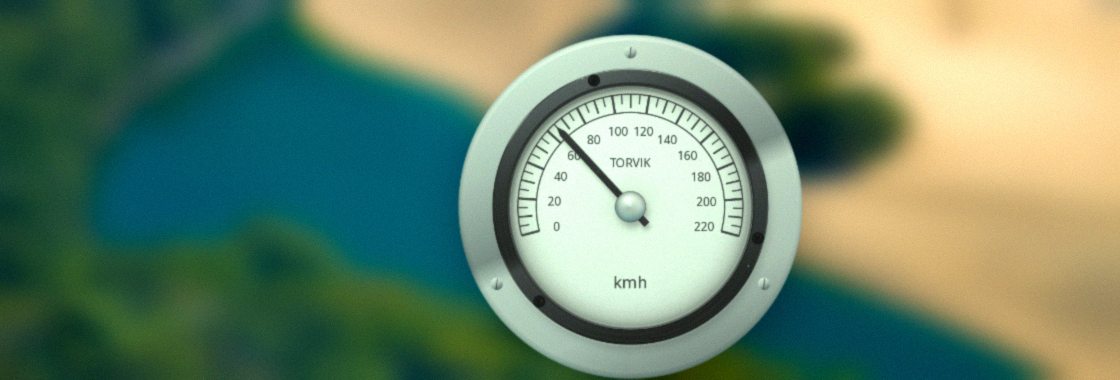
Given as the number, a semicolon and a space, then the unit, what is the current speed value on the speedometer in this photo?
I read 65; km/h
